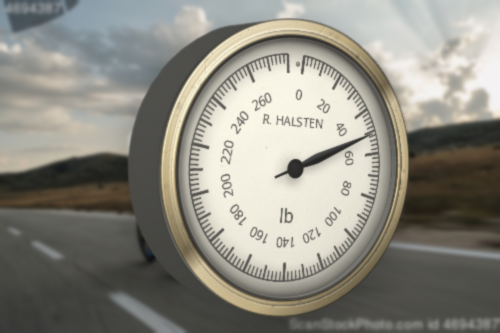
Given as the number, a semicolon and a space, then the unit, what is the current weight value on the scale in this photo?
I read 50; lb
